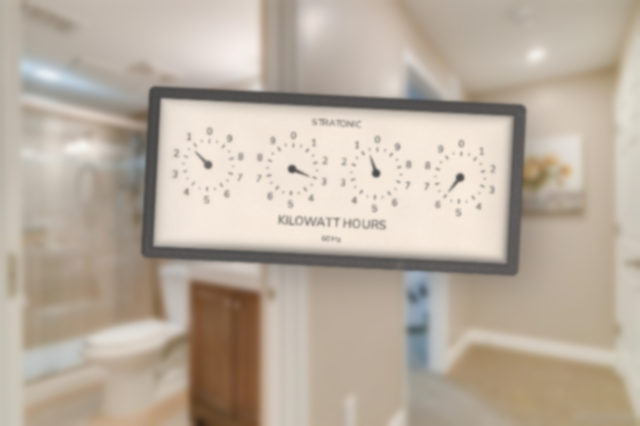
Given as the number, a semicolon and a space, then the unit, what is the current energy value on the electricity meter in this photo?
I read 1306; kWh
